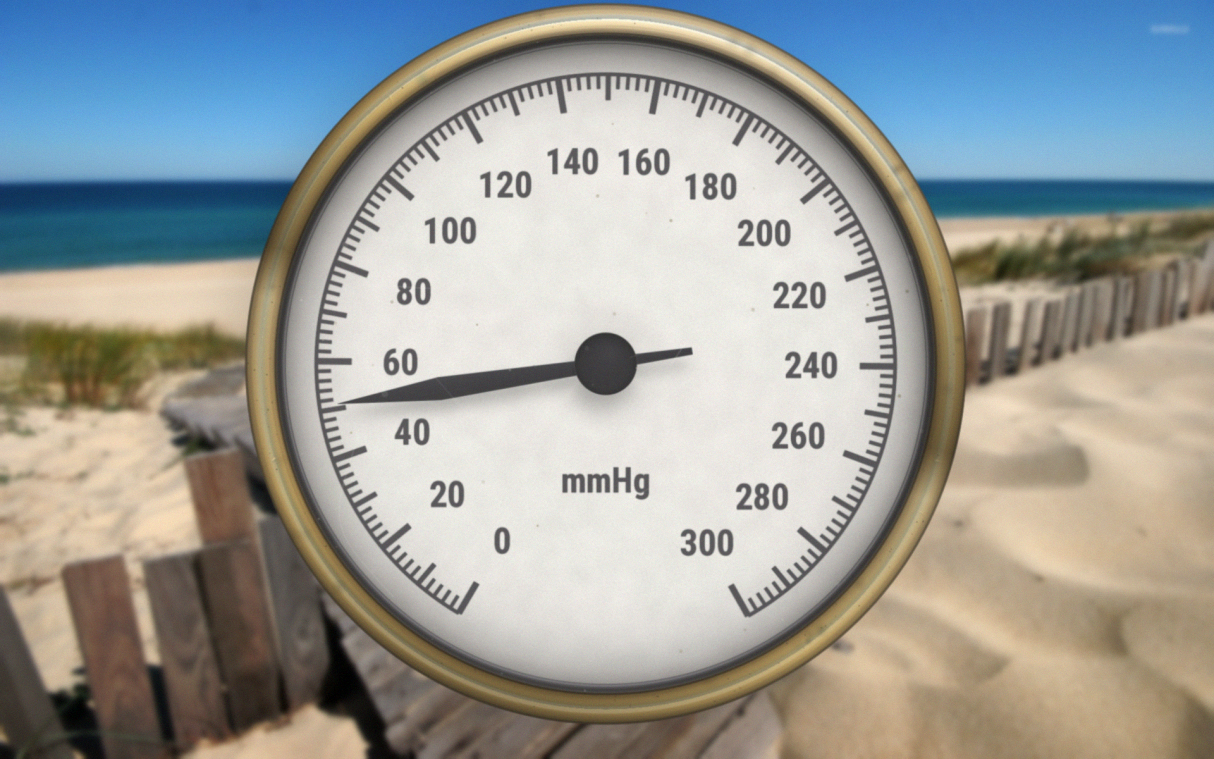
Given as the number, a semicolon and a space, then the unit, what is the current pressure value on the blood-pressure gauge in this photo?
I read 51; mmHg
